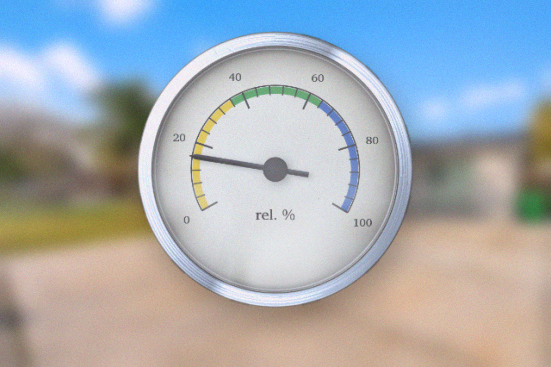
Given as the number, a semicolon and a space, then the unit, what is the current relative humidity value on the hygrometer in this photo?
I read 16; %
